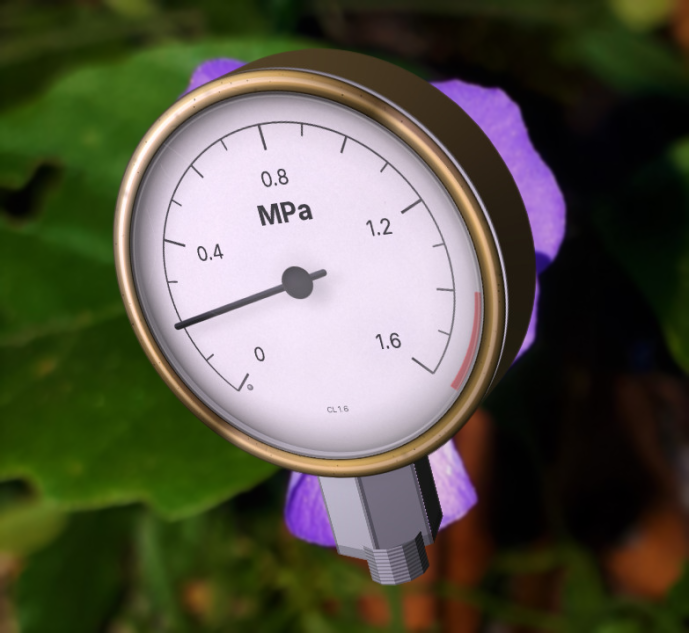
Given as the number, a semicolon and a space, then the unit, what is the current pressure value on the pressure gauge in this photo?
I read 0.2; MPa
